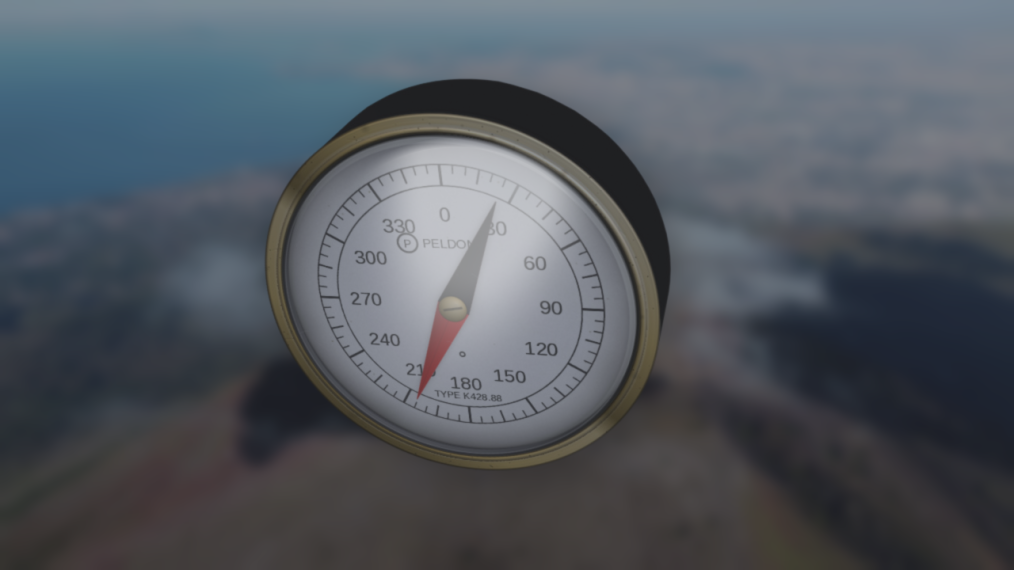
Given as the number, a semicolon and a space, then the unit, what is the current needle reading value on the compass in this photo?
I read 205; °
